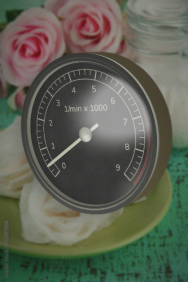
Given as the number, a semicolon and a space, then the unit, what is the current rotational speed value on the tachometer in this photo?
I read 400; rpm
